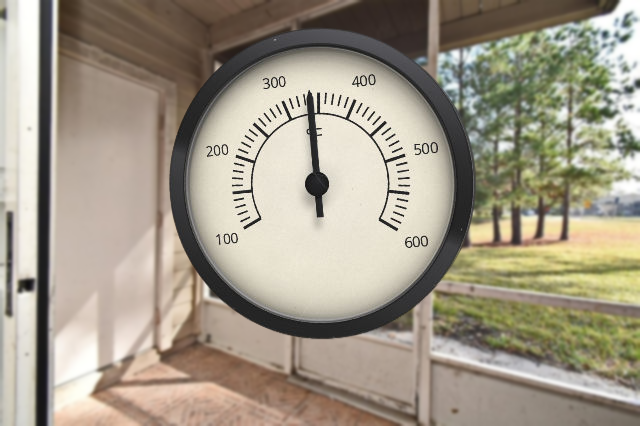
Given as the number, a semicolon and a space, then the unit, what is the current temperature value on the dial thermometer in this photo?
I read 340; °F
